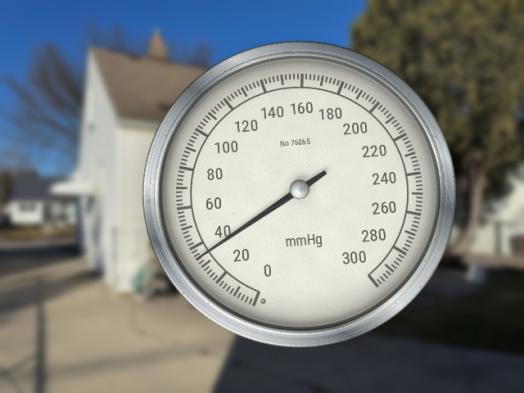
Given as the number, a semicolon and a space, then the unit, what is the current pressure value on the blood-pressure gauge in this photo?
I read 34; mmHg
